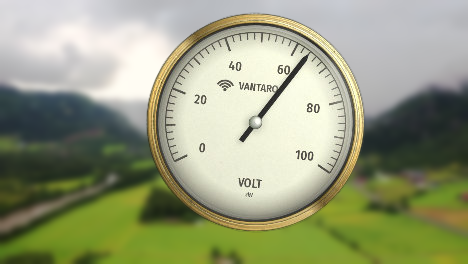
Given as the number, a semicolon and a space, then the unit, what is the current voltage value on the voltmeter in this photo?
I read 64; V
